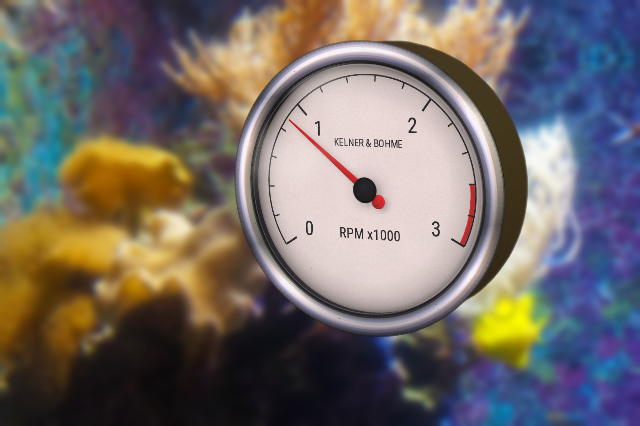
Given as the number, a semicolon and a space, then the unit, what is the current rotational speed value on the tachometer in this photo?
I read 900; rpm
